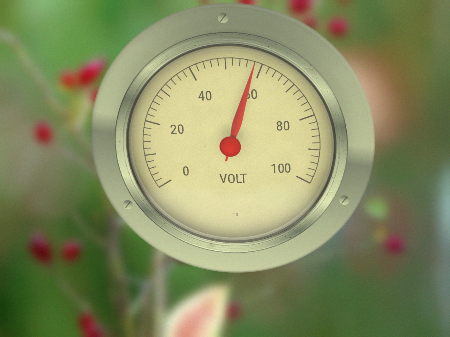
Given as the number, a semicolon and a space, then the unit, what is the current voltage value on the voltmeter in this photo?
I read 58; V
